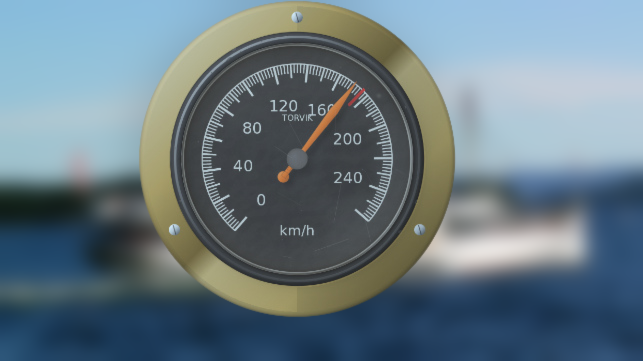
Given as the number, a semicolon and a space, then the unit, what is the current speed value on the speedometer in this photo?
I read 170; km/h
